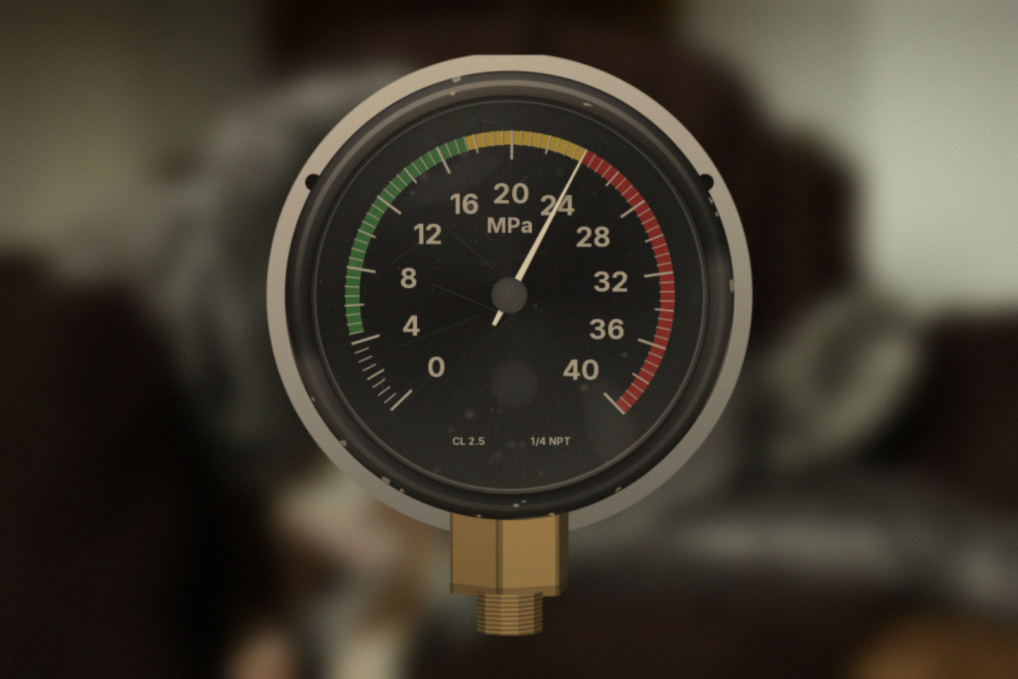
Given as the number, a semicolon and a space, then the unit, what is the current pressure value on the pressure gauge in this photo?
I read 24; MPa
